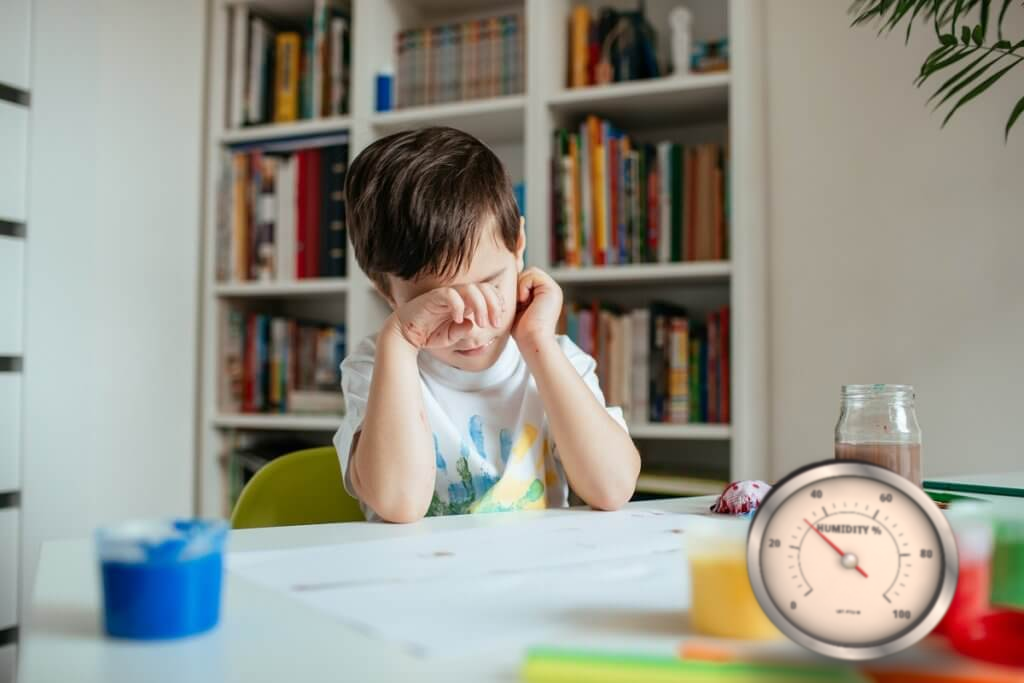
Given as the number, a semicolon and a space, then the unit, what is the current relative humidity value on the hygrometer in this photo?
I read 32; %
